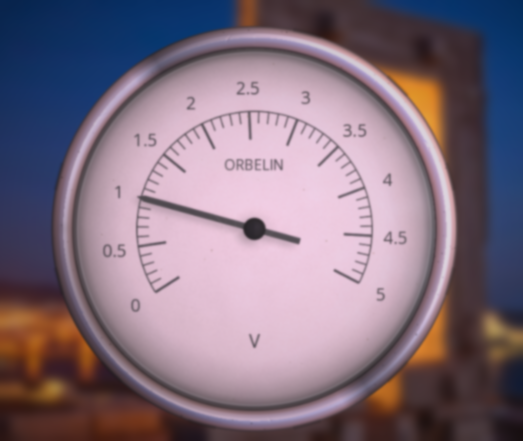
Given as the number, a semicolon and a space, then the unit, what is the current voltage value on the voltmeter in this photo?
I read 1; V
